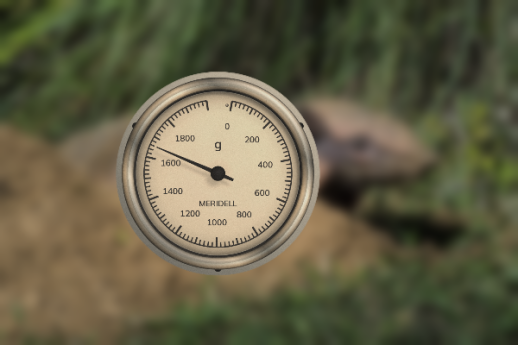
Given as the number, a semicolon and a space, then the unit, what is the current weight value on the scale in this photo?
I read 1660; g
